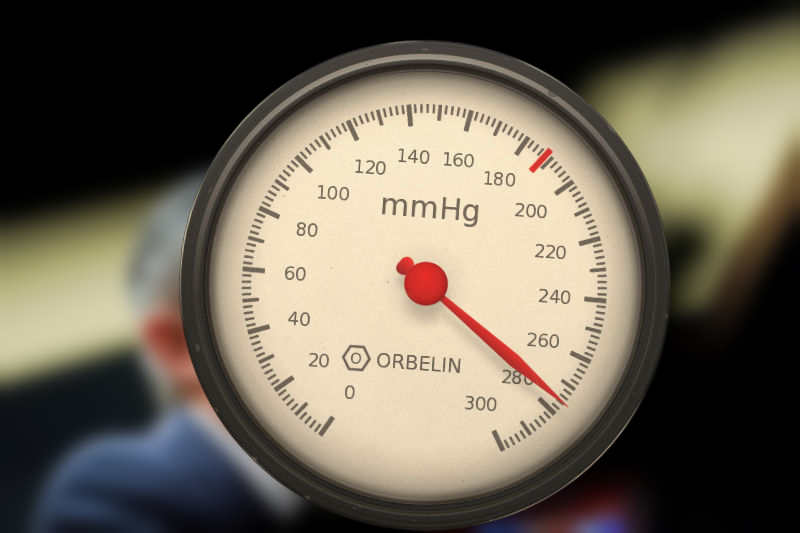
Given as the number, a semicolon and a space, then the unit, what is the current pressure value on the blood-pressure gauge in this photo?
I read 276; mmHg
